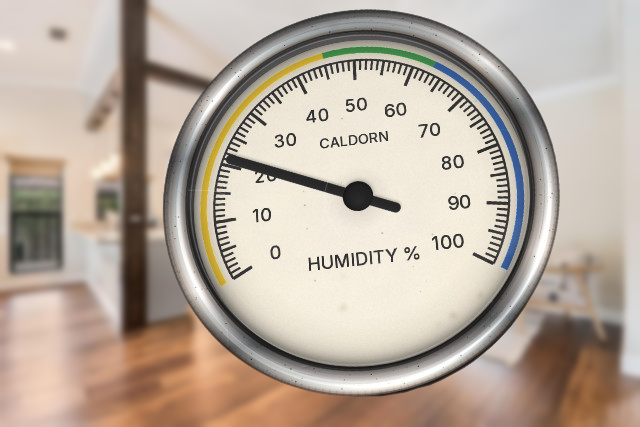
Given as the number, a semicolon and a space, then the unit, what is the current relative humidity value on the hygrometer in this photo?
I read 21; %
